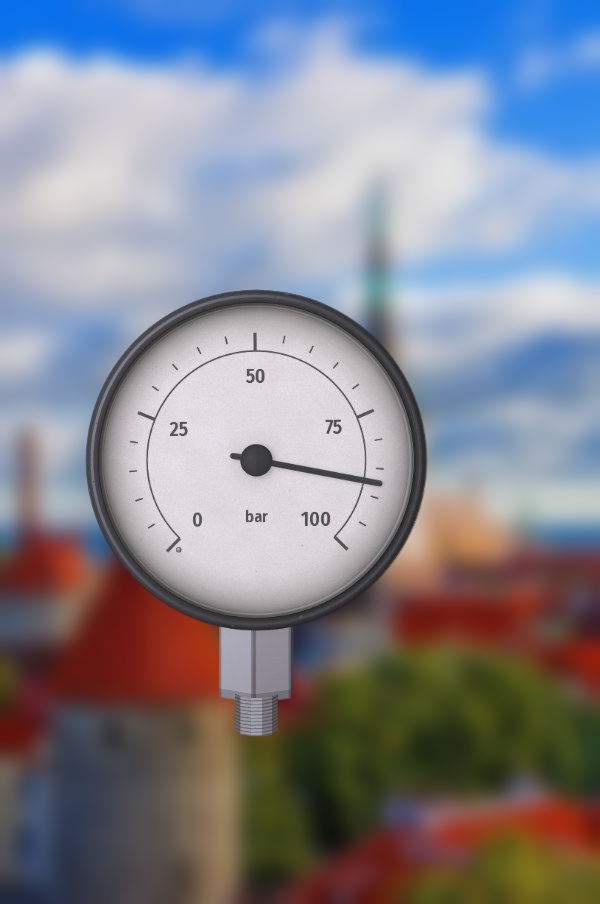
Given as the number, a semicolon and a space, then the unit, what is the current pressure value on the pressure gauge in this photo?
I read 87.5; bar
